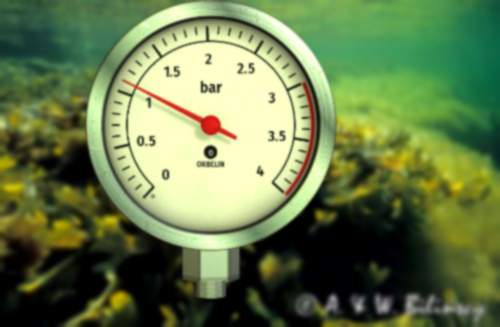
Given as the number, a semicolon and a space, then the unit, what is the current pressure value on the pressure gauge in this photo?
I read 1.1; bar
